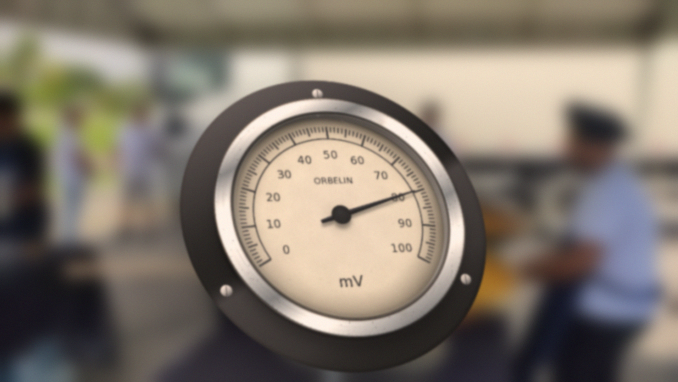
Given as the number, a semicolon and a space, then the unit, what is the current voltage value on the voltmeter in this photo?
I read 80; mV
